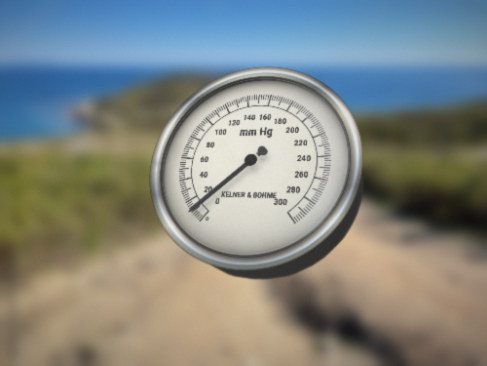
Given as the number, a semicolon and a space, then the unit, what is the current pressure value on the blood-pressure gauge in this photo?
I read 10; mmHg
